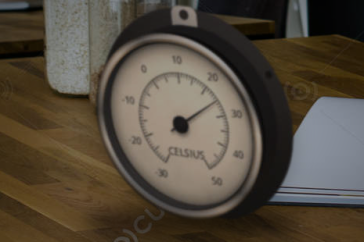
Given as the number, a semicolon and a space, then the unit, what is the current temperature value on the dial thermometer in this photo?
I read 25; °C
